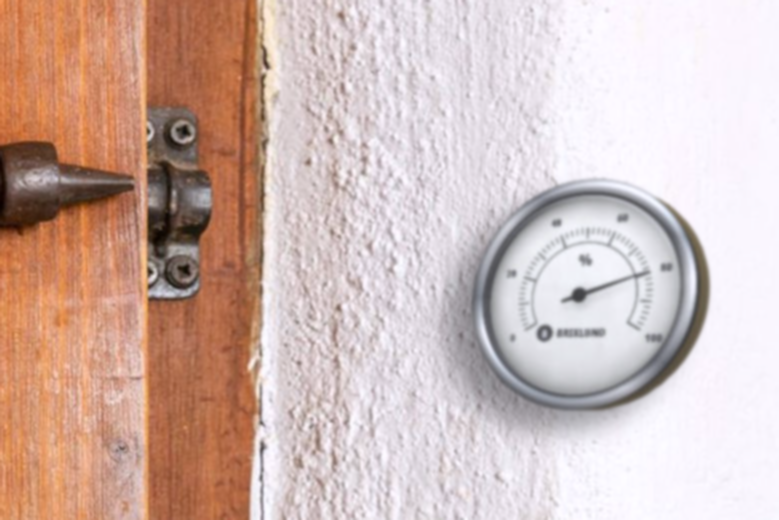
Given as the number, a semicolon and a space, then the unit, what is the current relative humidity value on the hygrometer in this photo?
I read 80; %
